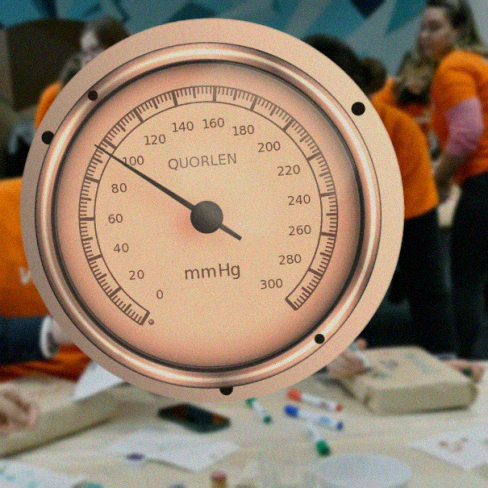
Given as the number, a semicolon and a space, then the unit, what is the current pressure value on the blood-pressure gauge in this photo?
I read 96; mmHg
